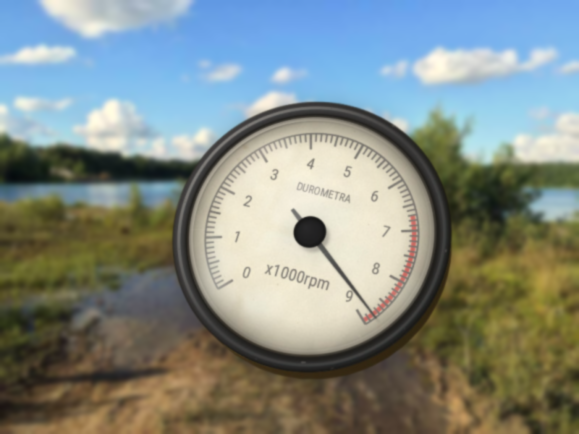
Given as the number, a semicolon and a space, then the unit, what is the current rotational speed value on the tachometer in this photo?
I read 8800; rpm
